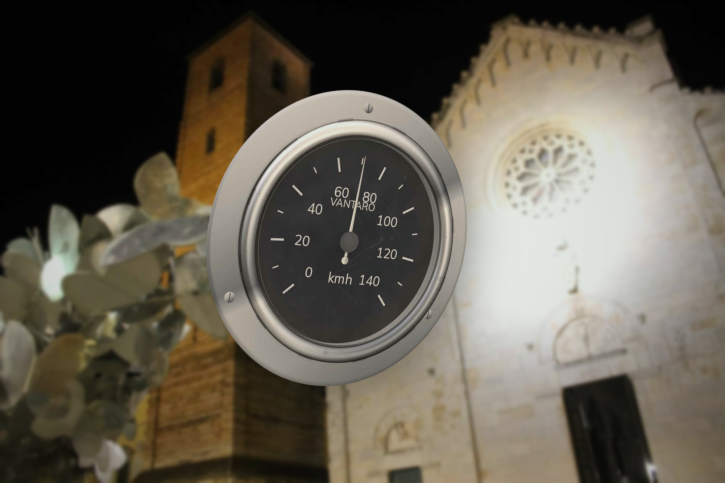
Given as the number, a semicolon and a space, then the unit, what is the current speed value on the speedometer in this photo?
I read 70; km/h
